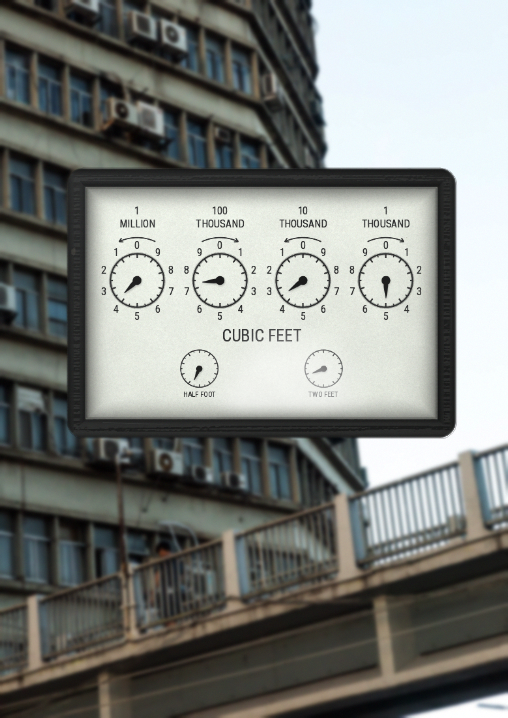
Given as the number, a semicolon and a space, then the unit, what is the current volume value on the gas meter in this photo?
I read 373500; ft³
